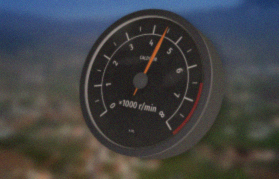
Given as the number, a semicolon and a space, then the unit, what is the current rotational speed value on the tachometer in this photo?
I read 4500; rpm
